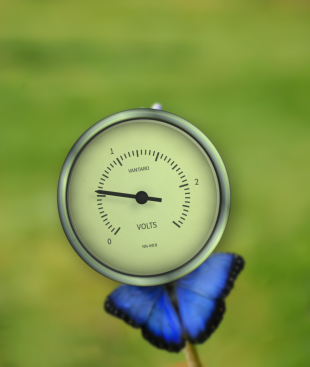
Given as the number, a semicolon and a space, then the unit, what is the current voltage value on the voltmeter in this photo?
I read 0.55; V
